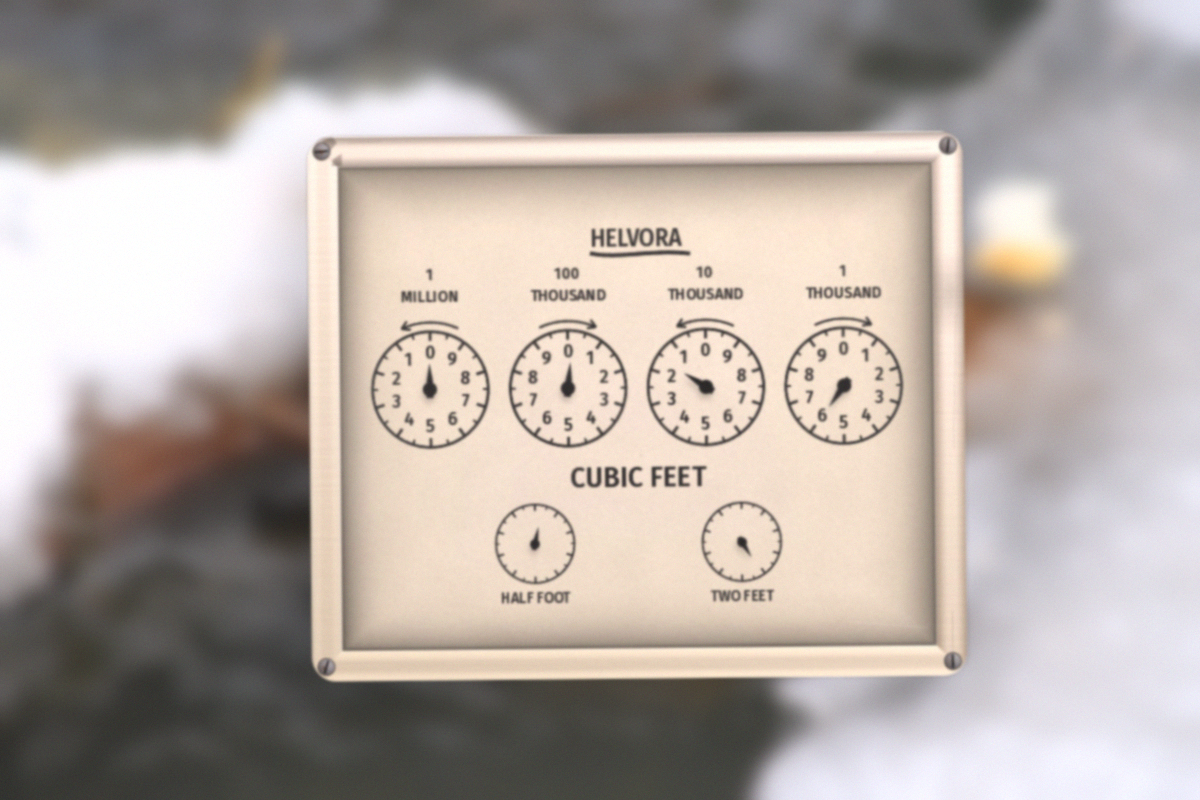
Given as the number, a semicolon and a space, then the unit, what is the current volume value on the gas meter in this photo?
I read 1600; ft³
